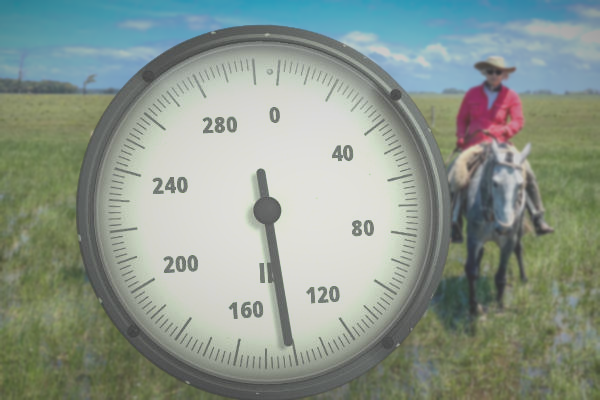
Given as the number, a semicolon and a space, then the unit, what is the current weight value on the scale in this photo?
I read 142; lb
